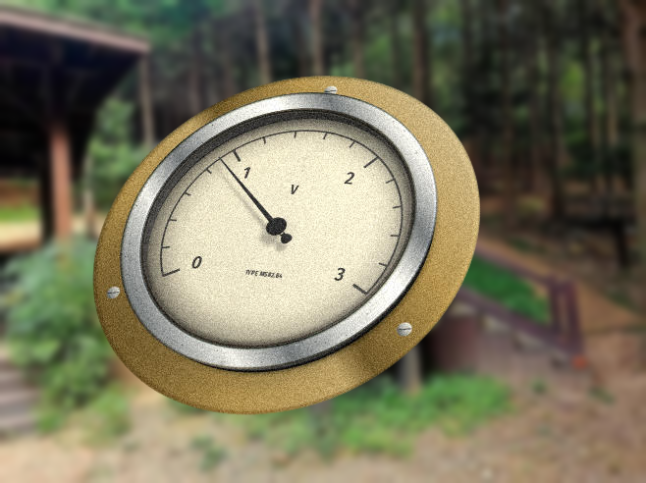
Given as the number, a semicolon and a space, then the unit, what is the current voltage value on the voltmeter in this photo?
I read 0.9; V
